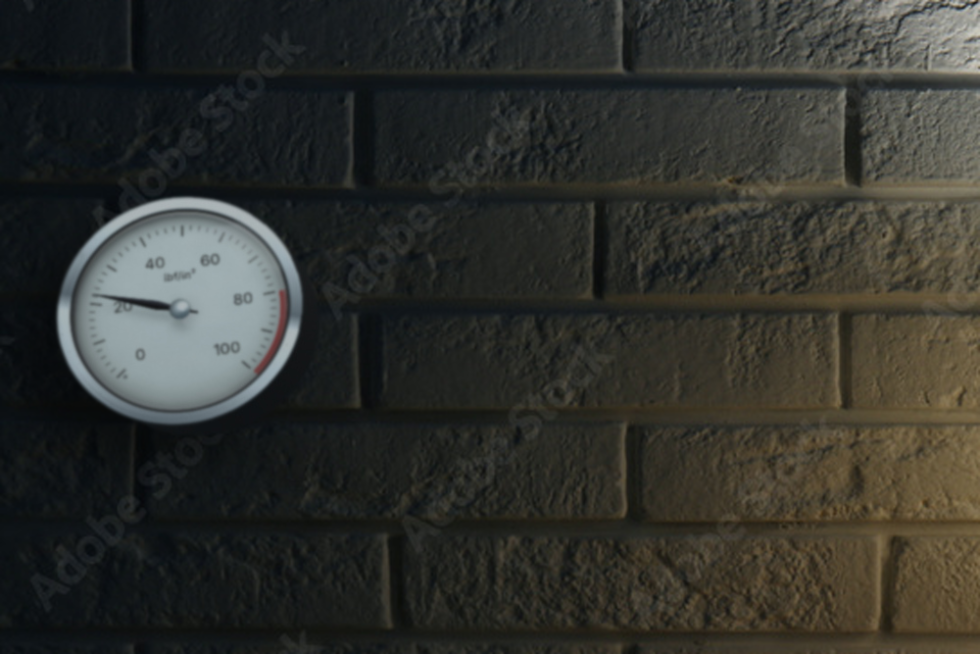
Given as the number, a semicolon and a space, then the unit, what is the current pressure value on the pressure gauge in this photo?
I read 22; psi
